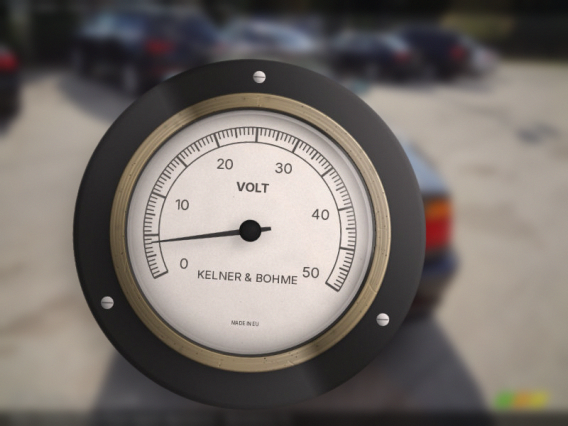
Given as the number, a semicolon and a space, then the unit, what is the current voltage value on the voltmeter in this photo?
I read 4; V
